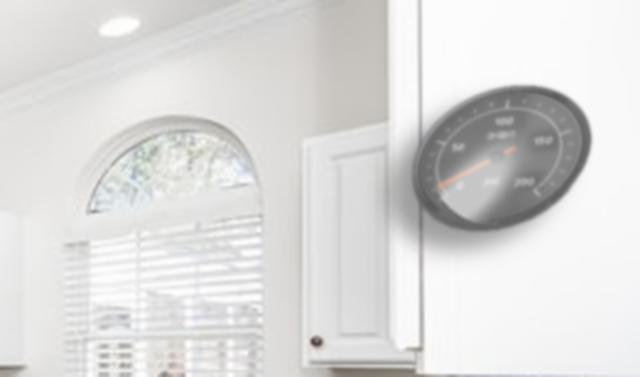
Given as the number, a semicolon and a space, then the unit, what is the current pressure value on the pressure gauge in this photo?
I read 10; psi
